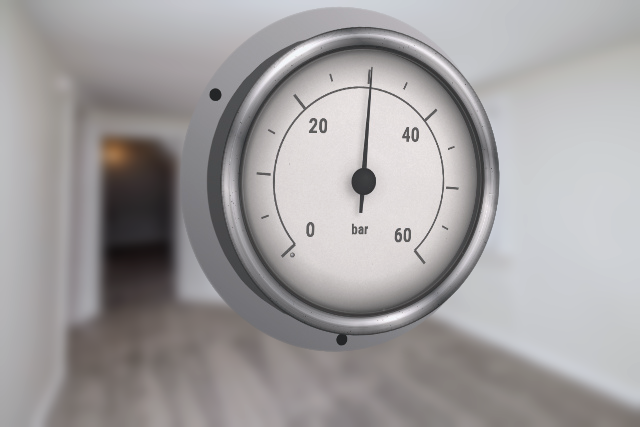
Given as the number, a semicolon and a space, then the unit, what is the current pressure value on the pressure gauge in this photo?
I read 30; bar
